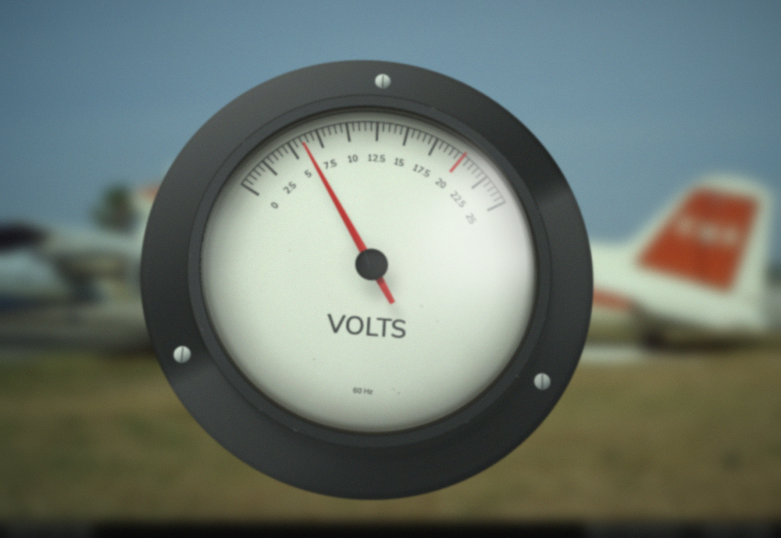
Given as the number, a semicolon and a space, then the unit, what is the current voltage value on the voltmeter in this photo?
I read 6; V
